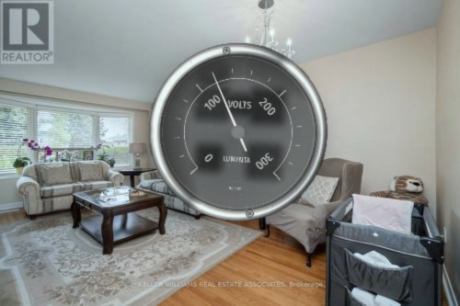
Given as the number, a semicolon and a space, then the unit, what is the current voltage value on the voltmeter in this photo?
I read 120; V
